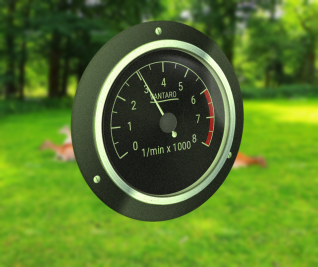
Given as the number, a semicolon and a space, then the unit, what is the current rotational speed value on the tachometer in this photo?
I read 3000; rpm
